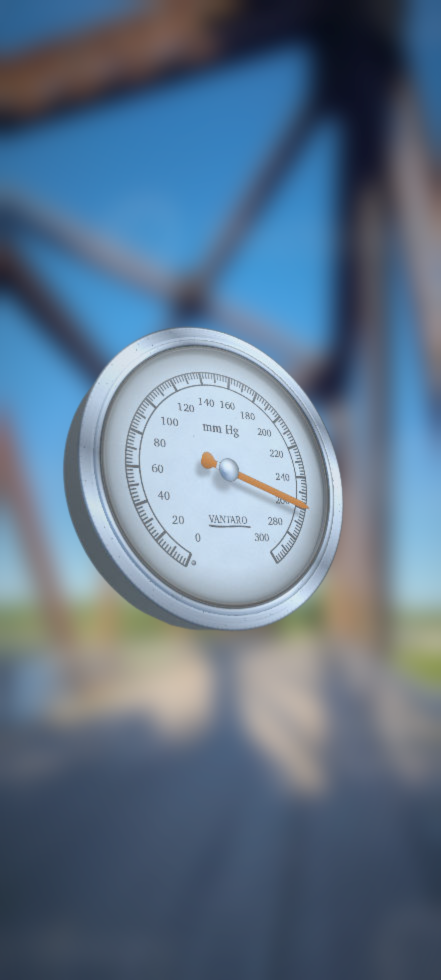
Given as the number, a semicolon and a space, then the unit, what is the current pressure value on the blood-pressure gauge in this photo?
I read 260; mmHg
